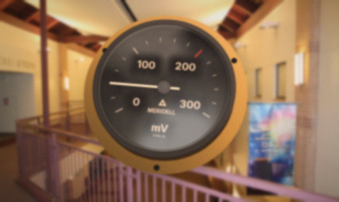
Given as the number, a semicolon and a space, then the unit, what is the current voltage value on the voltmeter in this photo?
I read 40; mV
